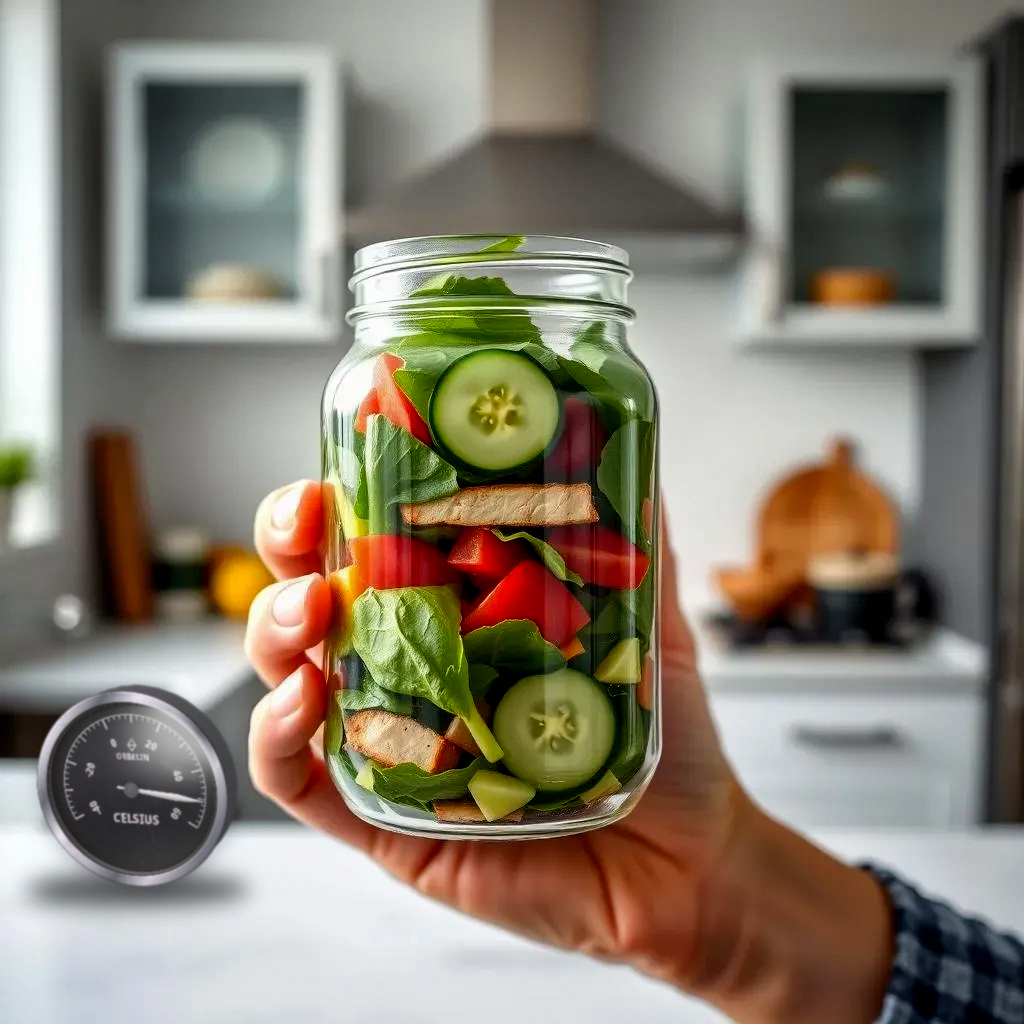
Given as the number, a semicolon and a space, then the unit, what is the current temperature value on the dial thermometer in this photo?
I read 50; °C
